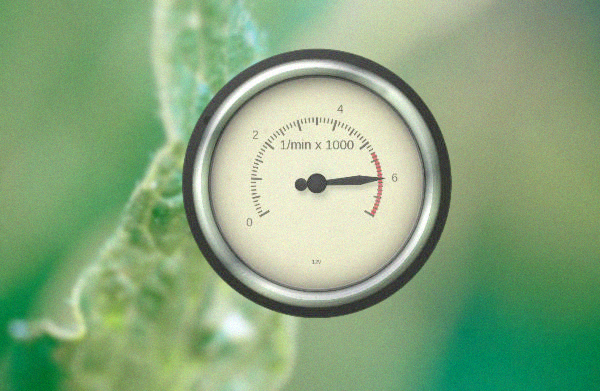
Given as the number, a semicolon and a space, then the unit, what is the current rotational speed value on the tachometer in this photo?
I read 6000; rpm
